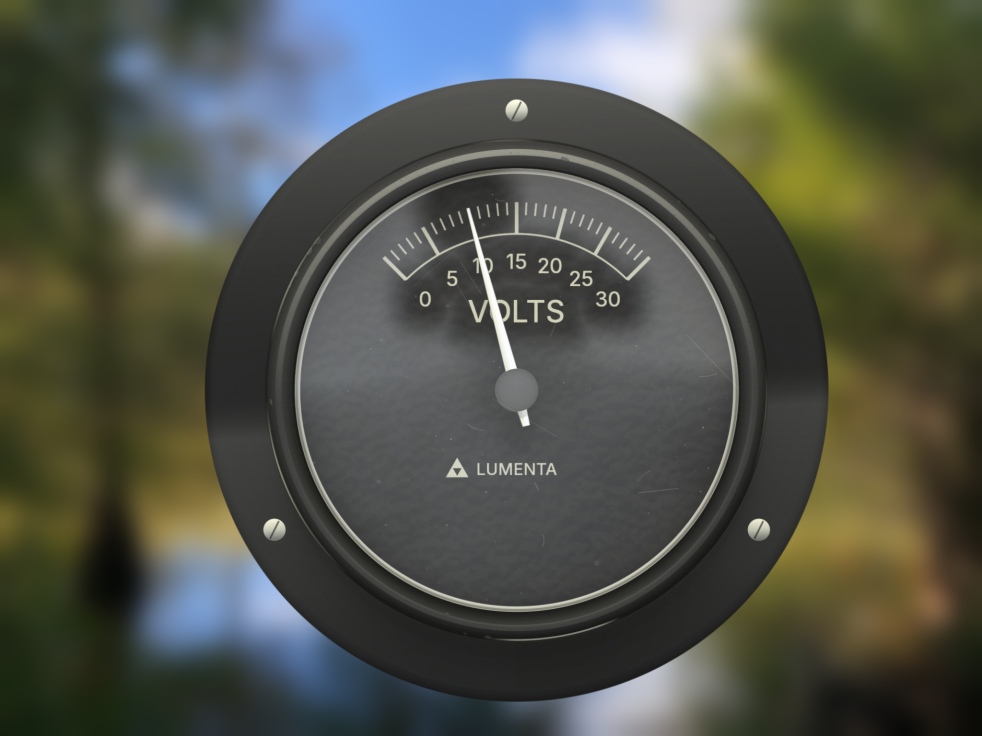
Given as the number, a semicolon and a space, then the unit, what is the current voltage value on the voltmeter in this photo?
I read 10; V
